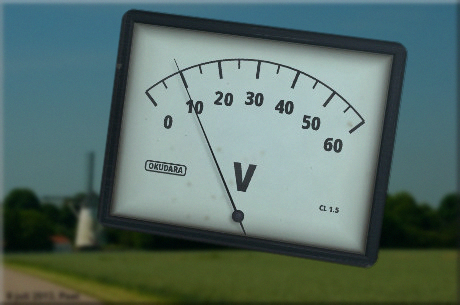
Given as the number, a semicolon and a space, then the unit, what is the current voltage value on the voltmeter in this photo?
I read 10; V
